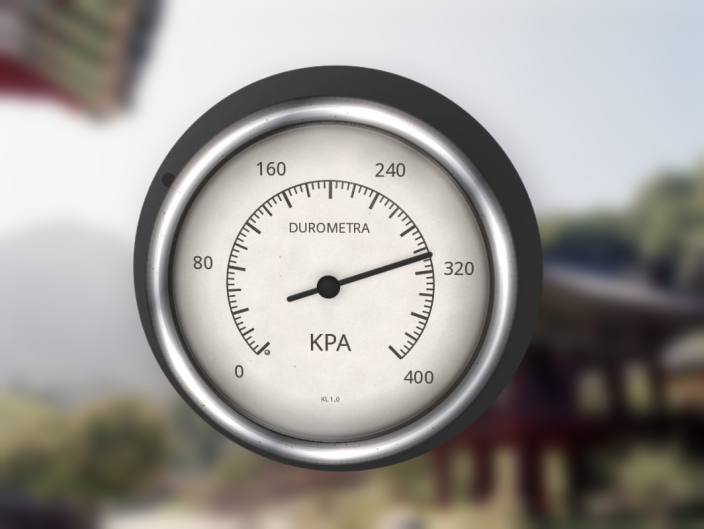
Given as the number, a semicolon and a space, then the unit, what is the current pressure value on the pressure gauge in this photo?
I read 305; kPa
